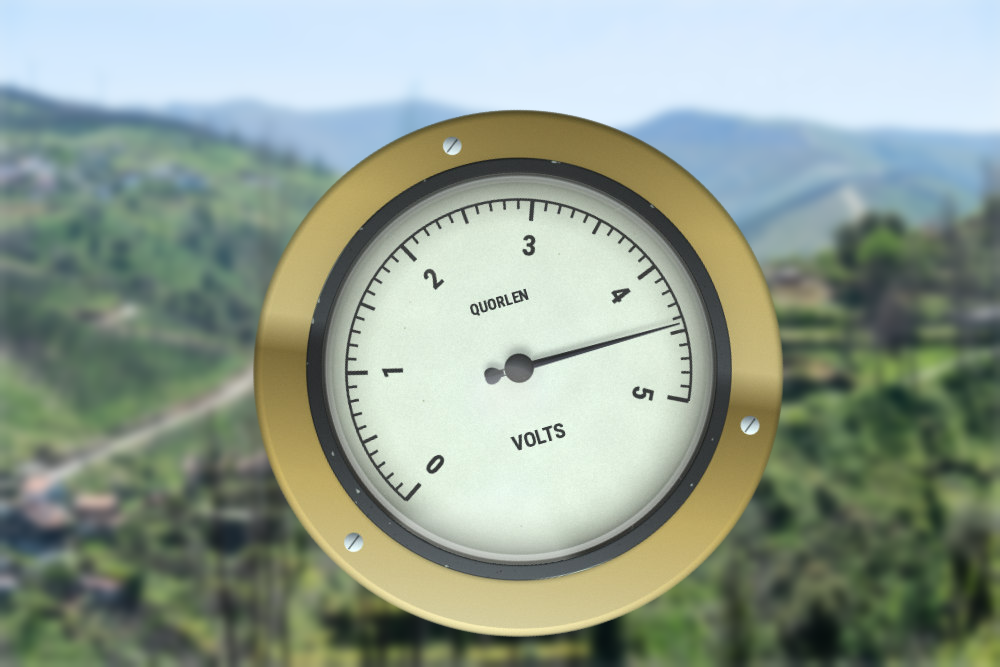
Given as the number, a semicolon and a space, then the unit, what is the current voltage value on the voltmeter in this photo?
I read 4.45; V
